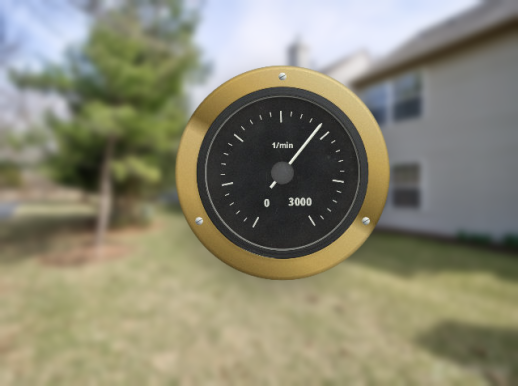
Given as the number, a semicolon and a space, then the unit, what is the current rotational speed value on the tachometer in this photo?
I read 1900; rpm
